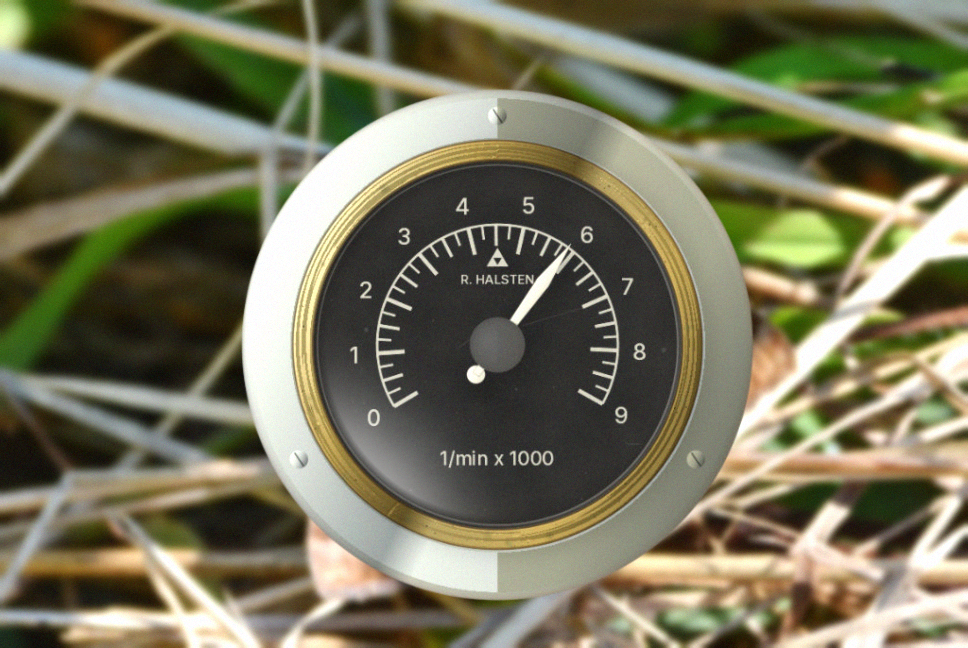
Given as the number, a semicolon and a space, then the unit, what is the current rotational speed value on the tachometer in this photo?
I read 5875; rpm
